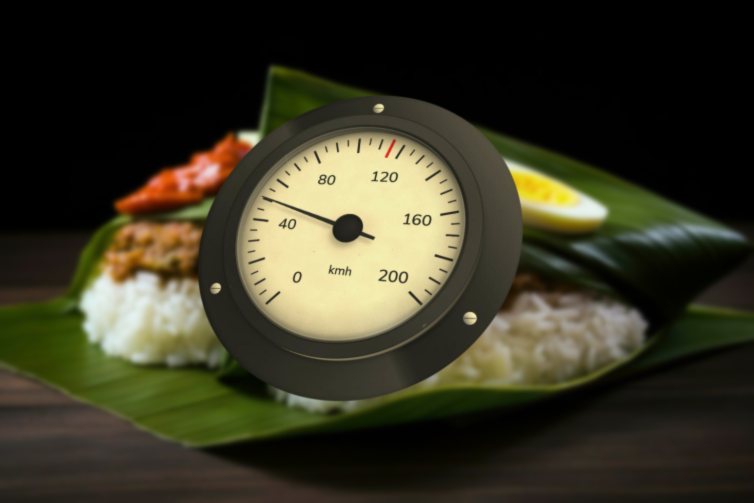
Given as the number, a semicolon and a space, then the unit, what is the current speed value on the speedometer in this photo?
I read 50; km/h
